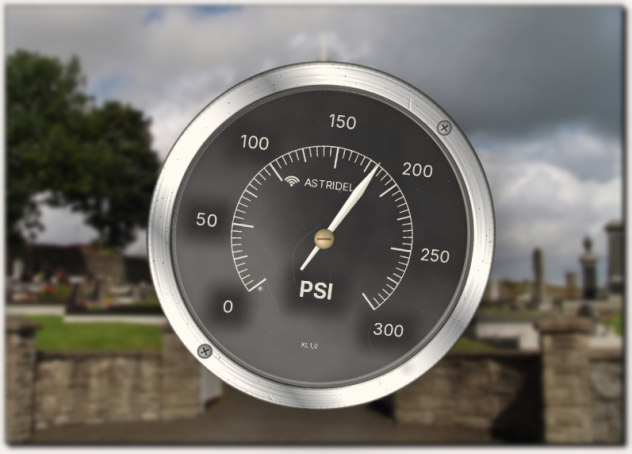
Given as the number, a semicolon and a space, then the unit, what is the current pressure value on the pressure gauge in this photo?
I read 180; psi
